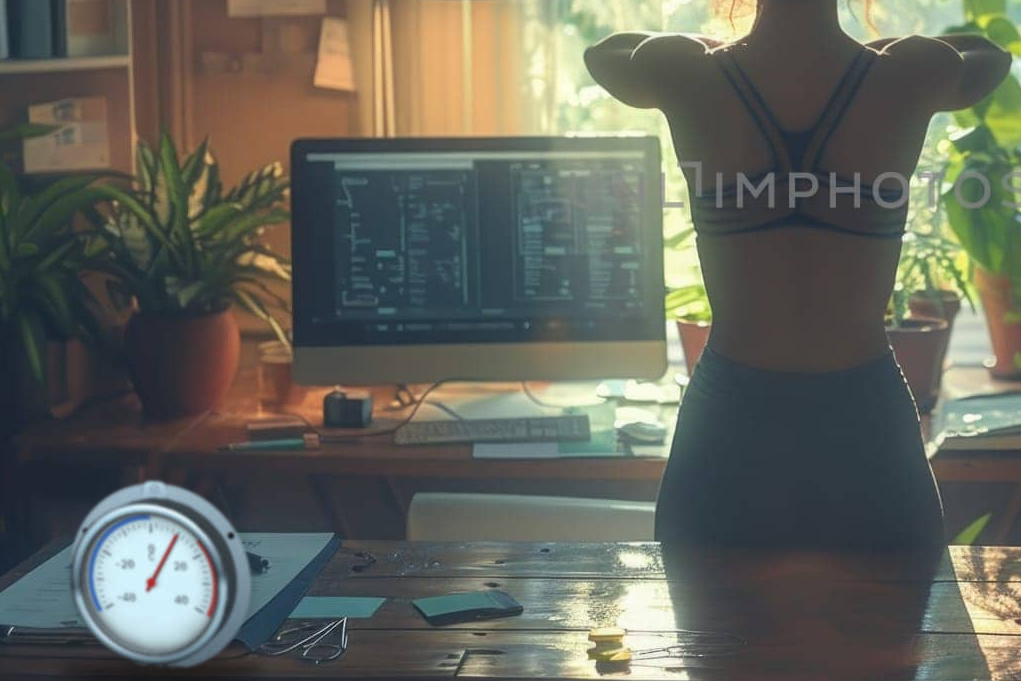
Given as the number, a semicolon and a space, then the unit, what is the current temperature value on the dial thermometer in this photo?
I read 10; °C
